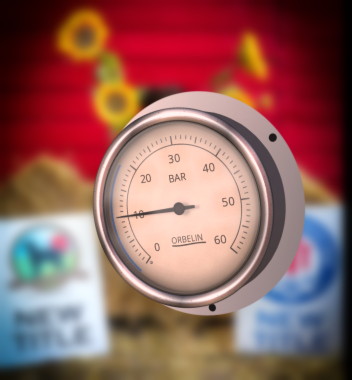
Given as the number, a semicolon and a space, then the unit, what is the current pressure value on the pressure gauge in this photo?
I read 10; bar
